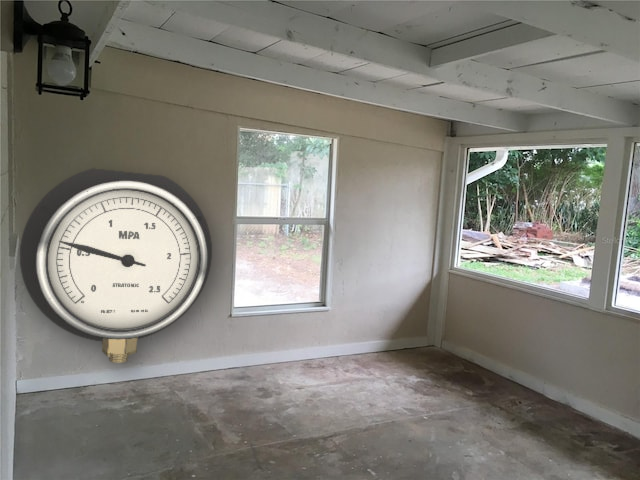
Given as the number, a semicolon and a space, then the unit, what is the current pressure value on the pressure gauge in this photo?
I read 0.55; MPa
